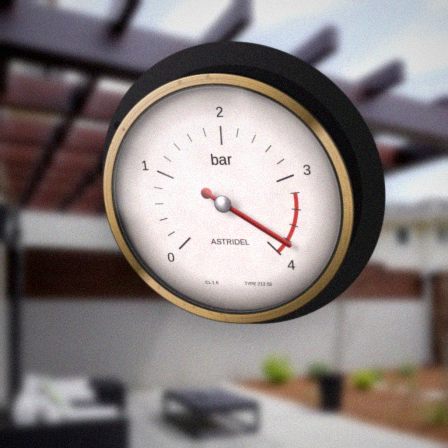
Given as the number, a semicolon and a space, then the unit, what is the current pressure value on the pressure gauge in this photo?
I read 3.8; bar
